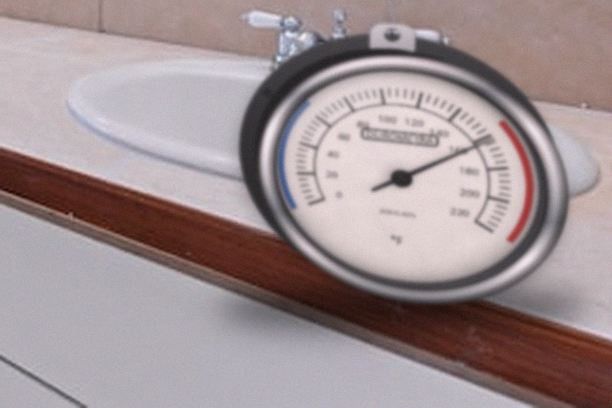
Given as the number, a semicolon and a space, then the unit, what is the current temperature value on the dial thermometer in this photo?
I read 160; °F
